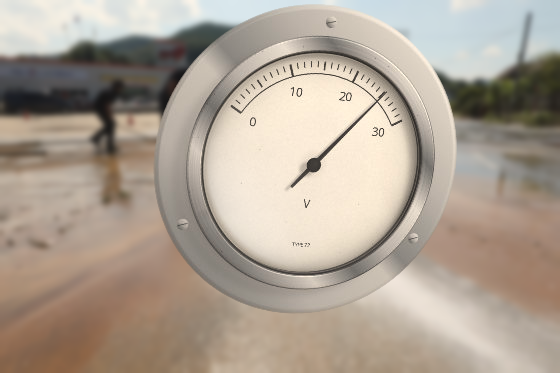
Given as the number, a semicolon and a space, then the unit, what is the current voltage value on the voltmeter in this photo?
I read 25; V
